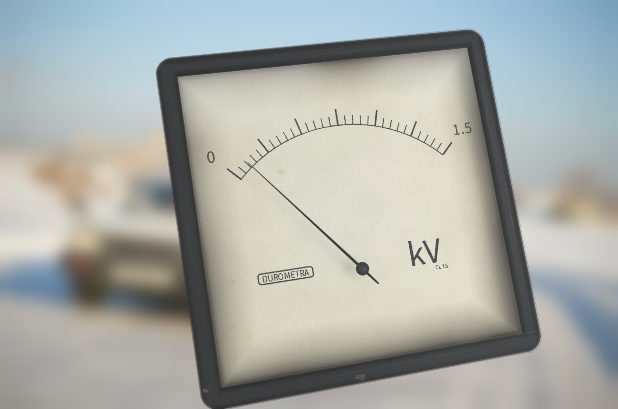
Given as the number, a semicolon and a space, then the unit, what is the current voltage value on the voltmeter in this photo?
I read 0.1; kV
